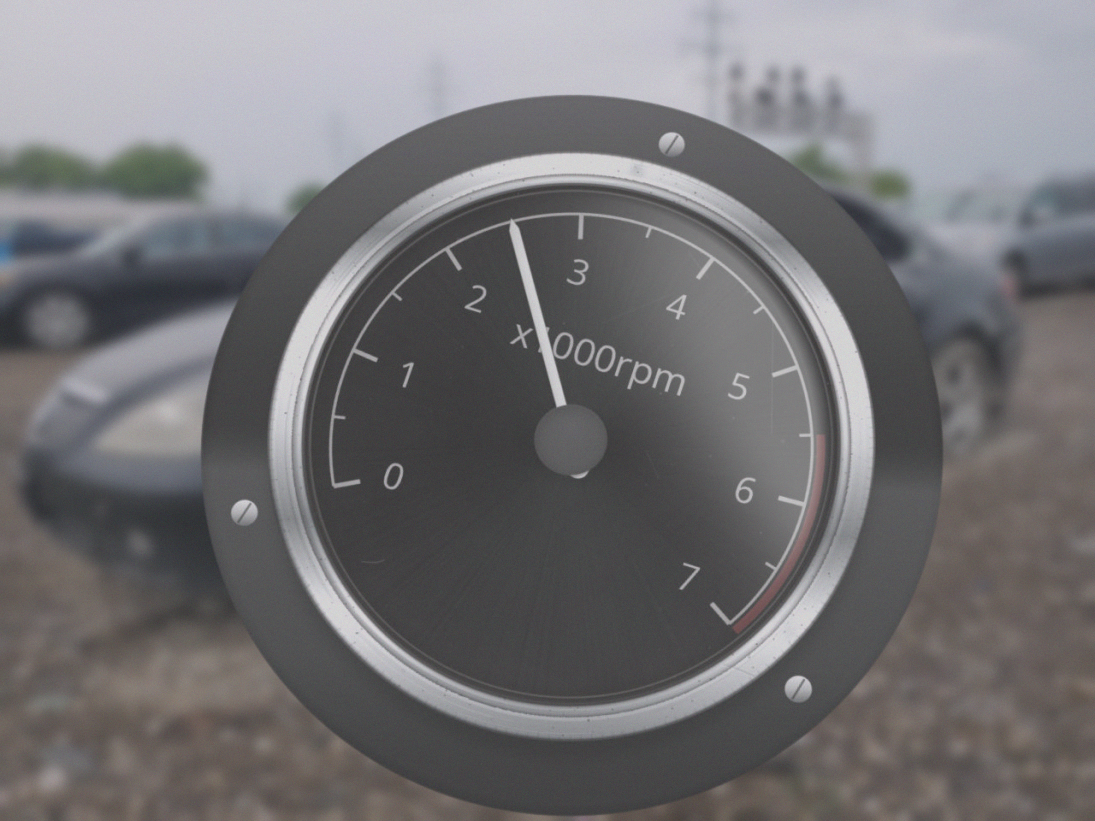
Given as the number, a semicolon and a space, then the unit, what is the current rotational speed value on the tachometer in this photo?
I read 2500; rpm
